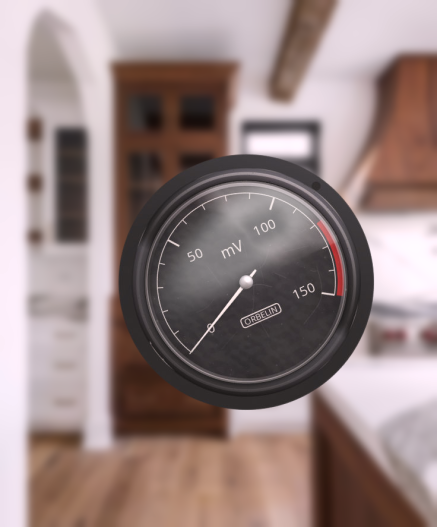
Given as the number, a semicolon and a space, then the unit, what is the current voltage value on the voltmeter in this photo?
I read 0; mV
